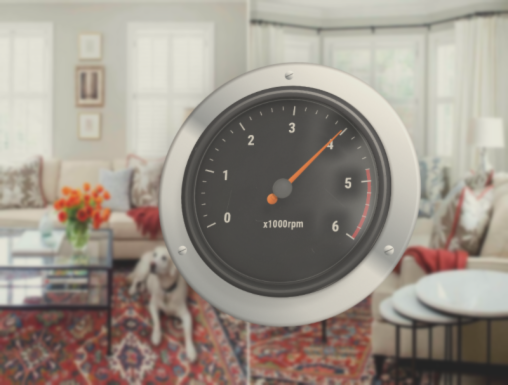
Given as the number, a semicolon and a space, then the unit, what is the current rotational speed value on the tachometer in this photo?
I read 4000; rpm
